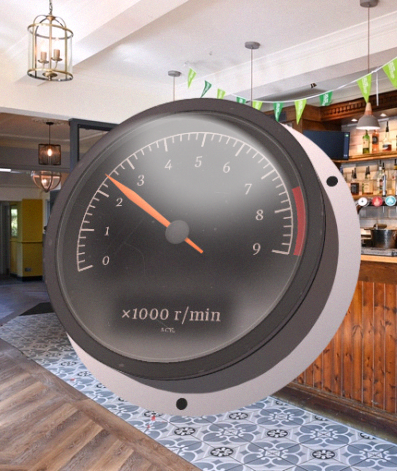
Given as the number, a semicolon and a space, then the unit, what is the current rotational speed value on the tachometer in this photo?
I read 2400; rpm
